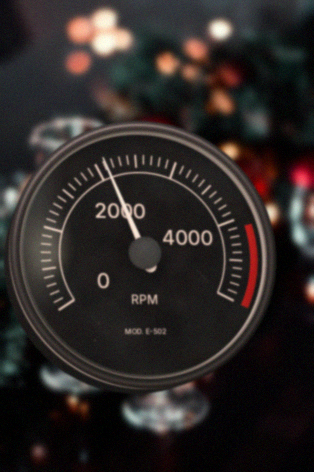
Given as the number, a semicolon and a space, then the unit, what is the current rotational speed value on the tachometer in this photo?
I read 2100; rpm
